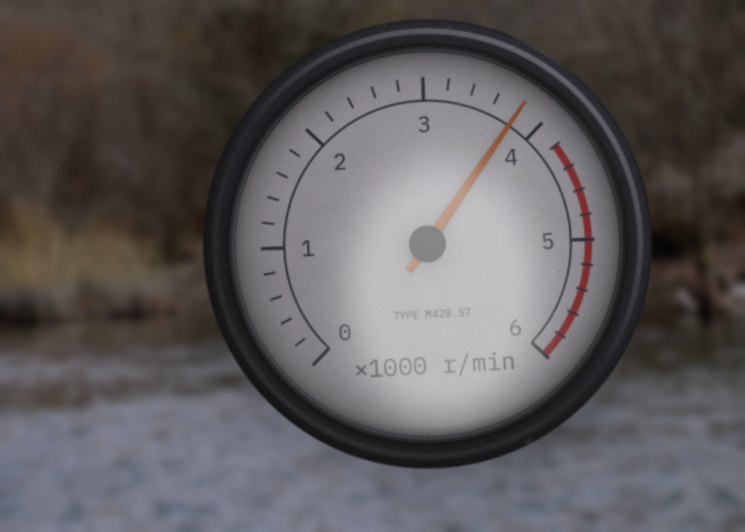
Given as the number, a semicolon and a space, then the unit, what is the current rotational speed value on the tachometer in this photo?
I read 3800; rpm
